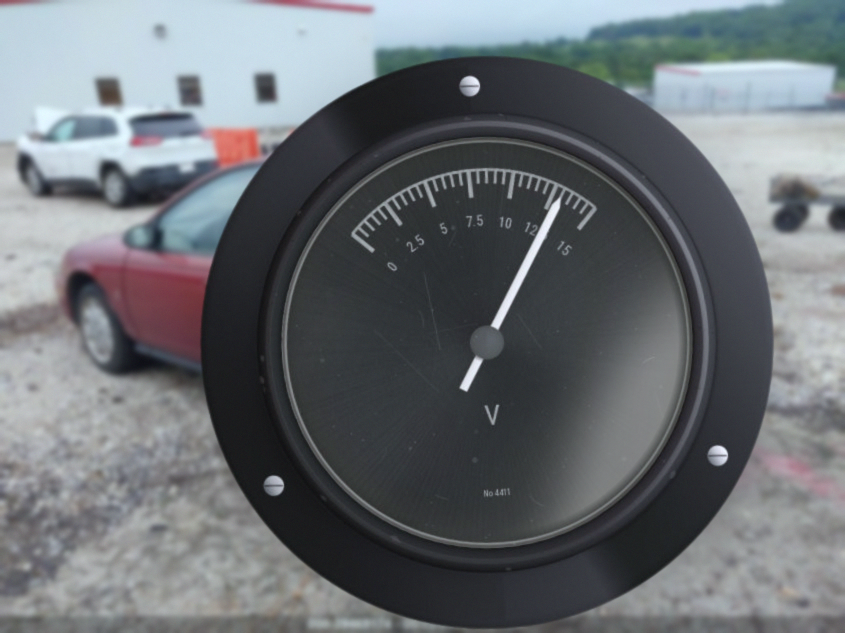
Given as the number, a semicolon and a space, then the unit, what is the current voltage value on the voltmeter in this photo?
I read 13; V
